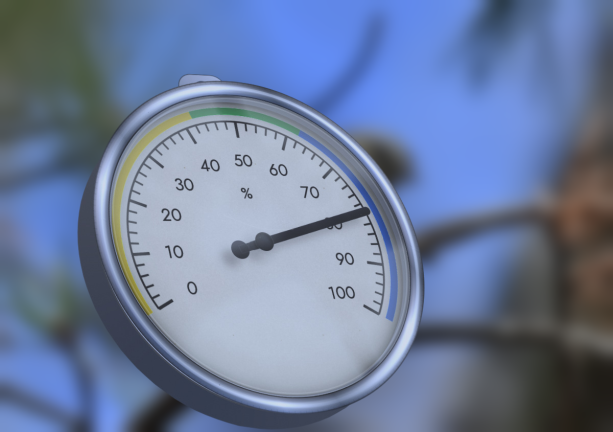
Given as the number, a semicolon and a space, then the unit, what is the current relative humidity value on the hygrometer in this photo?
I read 80; %
